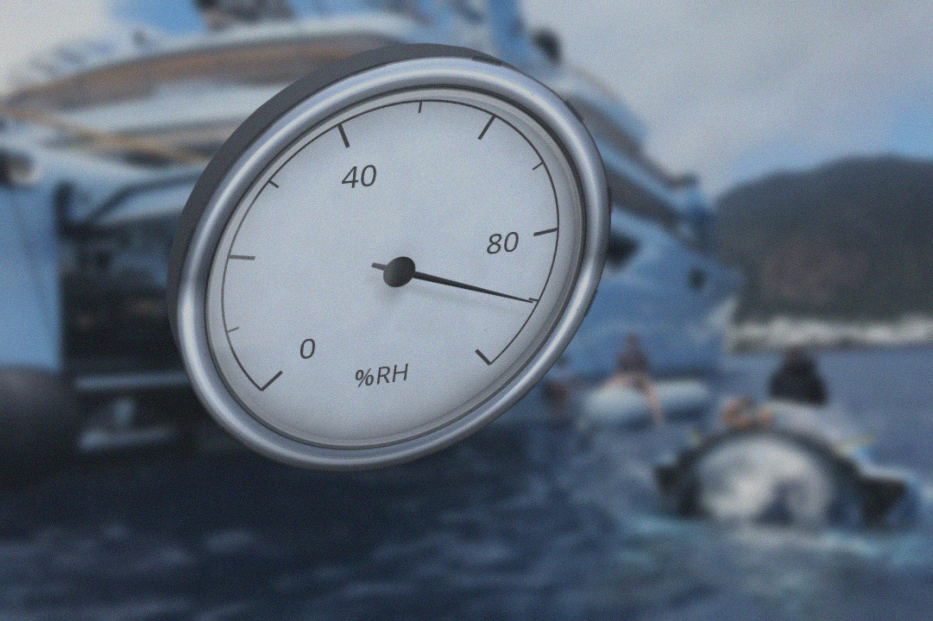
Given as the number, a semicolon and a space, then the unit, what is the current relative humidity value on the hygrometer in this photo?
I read 90; %
